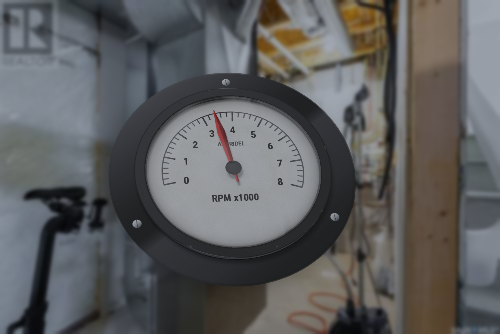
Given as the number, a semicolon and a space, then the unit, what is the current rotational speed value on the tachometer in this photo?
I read 3400; rpm
